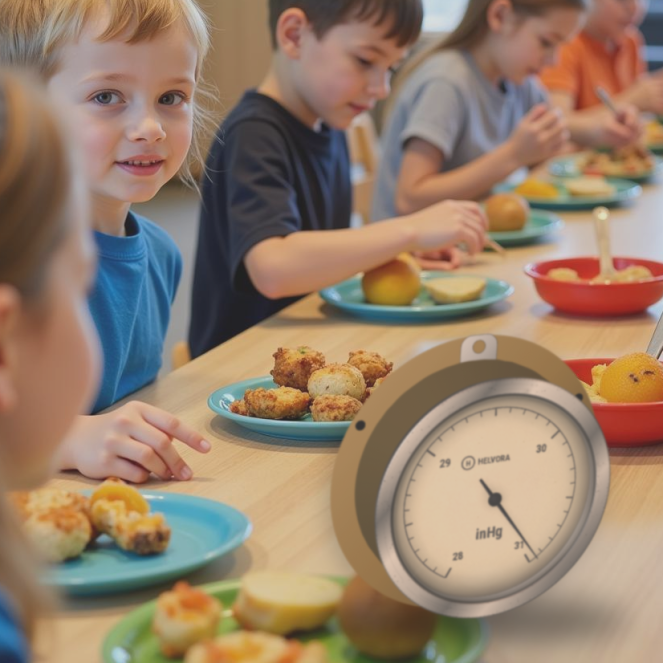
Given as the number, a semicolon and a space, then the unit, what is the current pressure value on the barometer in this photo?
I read 30.95; inHg
